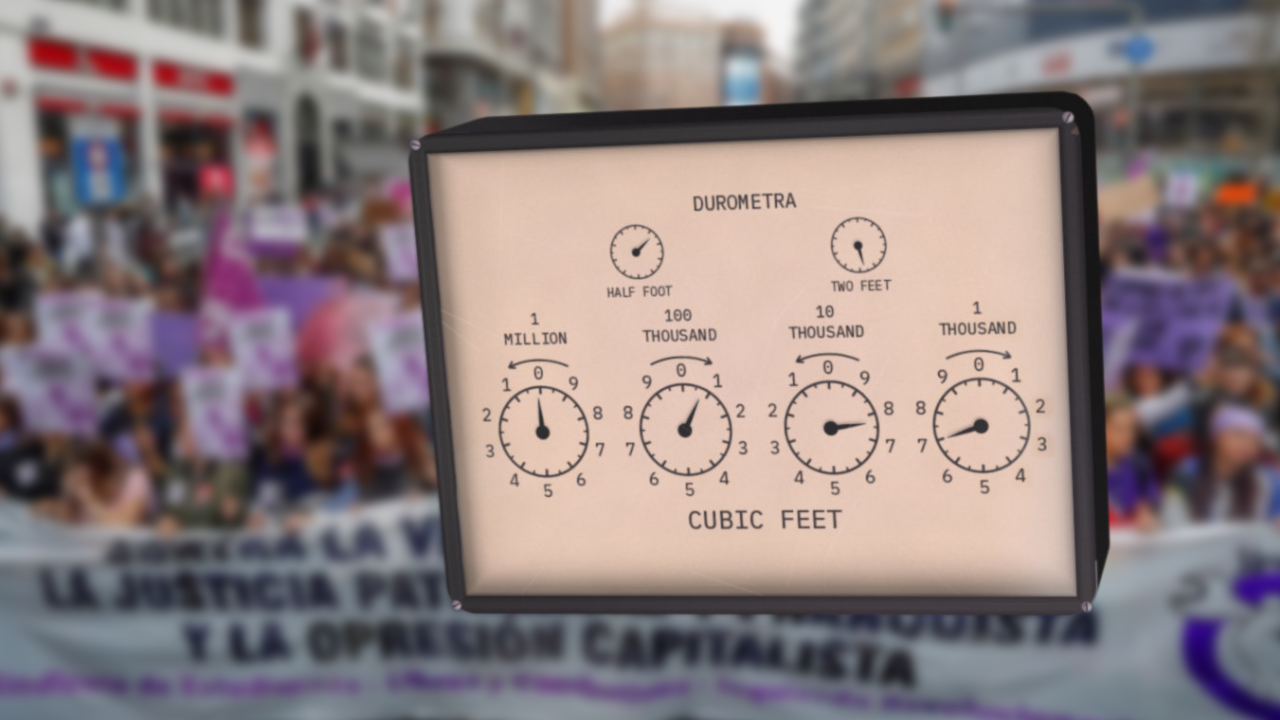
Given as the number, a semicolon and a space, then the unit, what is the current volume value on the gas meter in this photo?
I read 7700; ft³
